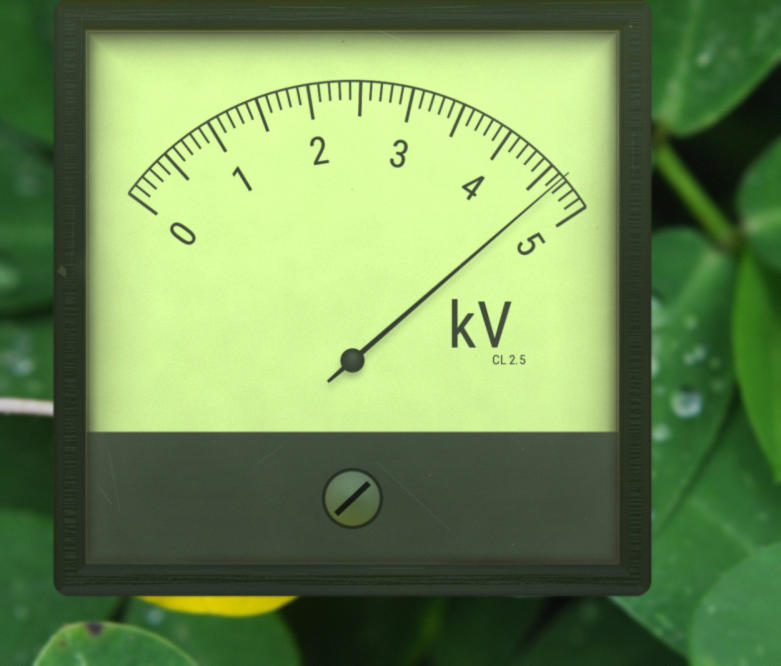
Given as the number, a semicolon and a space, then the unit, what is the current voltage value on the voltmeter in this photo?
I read 4.65; kV
